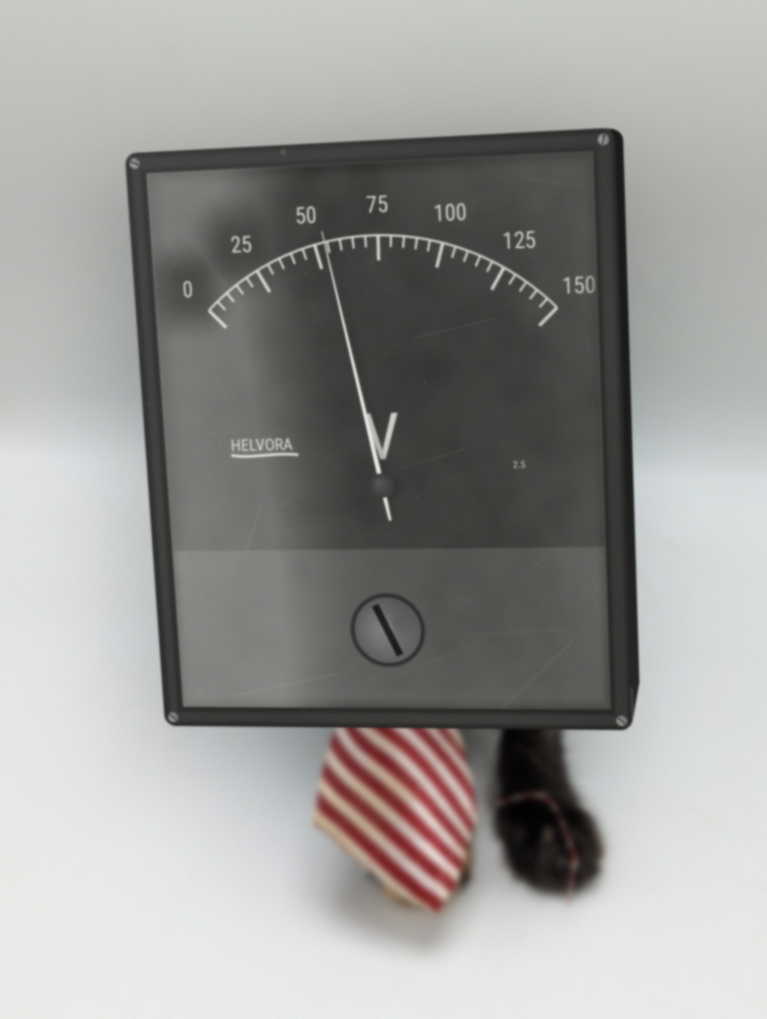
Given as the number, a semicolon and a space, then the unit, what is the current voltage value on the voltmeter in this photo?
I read 55; V
